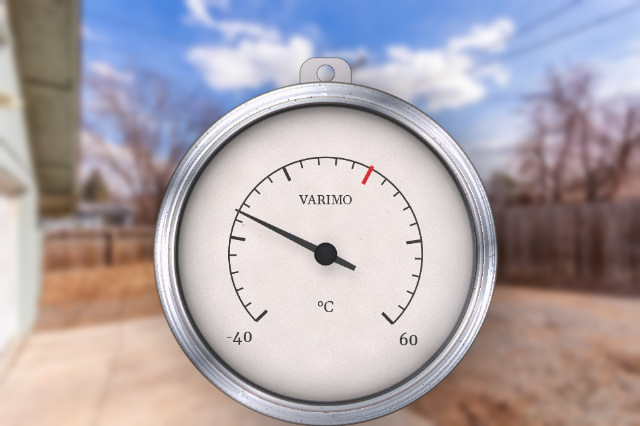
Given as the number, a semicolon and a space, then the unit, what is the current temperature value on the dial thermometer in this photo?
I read -14; °C
